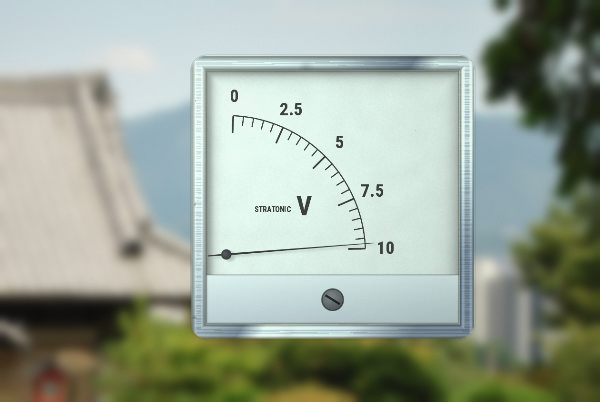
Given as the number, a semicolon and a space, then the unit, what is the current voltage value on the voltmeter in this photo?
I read 9.75; V
